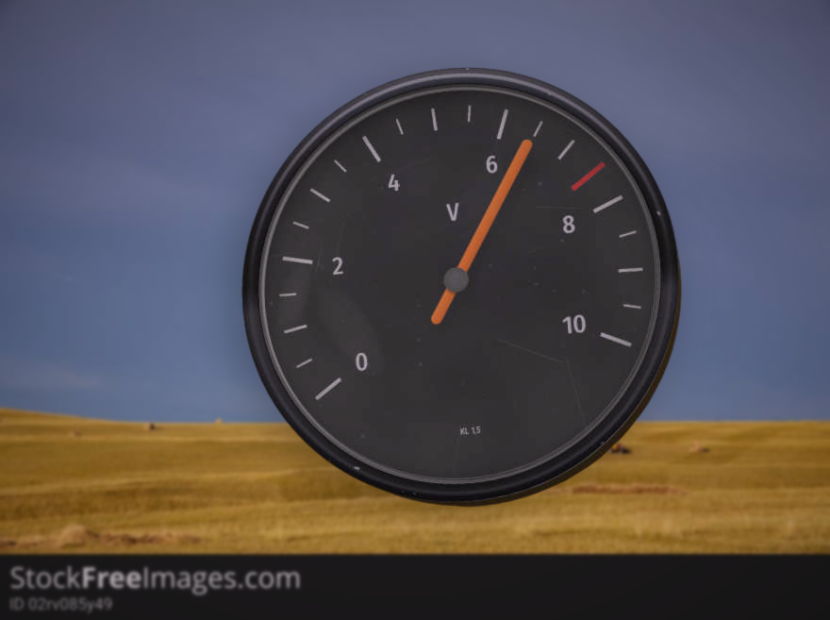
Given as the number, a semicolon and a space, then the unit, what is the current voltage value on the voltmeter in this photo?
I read 6.5; V
